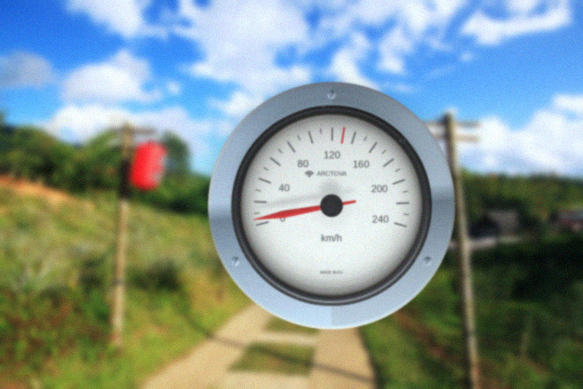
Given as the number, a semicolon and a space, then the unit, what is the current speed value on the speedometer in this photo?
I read 5; km/h
